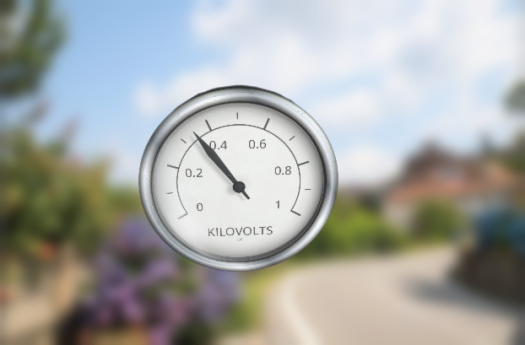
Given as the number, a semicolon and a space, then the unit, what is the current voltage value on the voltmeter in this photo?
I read 0.35; kV
